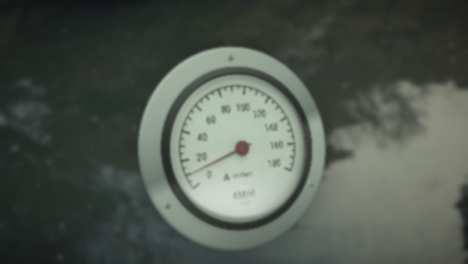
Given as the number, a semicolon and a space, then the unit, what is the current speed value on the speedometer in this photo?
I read 10; km/h
